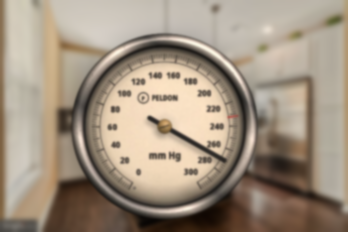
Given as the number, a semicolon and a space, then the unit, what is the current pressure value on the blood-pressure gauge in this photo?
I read 270; mmHg
